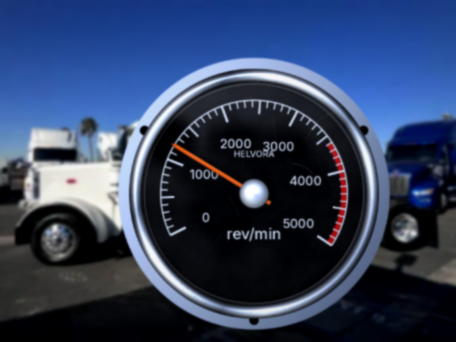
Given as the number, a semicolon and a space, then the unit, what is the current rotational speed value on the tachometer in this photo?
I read 1200; rpm
